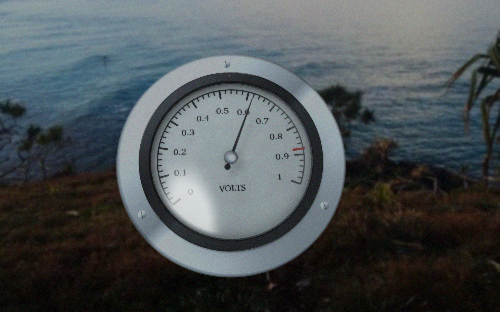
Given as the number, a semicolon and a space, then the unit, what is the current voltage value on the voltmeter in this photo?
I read 0.62; V
